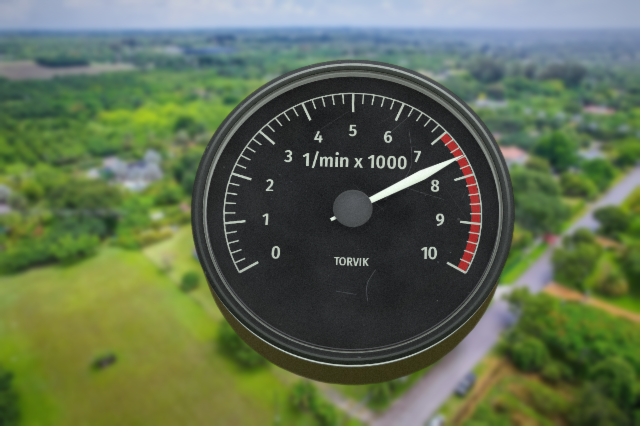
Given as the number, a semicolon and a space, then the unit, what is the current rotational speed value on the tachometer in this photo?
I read 7600; rpm
